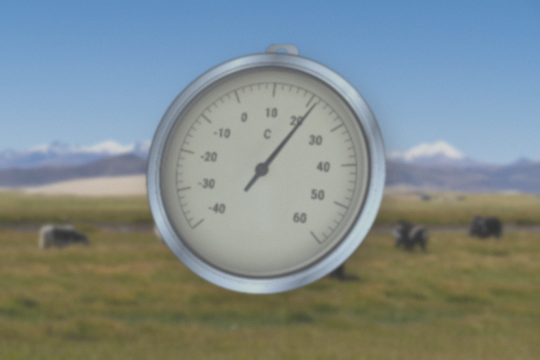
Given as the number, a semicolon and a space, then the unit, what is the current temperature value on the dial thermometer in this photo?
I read 22; °C
